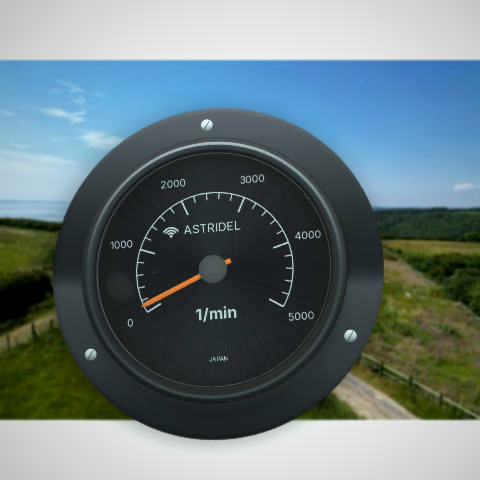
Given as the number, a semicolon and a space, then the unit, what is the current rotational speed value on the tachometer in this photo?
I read 100; rpm
